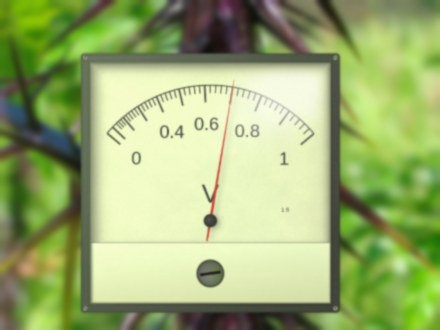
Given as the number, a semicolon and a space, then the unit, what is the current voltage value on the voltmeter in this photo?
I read 0.7; V
